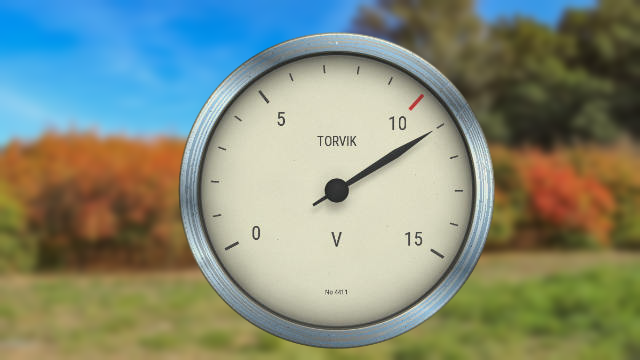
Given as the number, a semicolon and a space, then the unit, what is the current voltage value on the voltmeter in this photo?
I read 11; V
